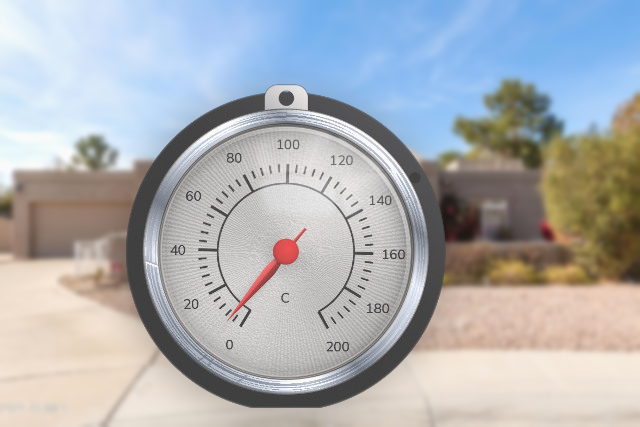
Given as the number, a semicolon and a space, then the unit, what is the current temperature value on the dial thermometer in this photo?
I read 6; °C
